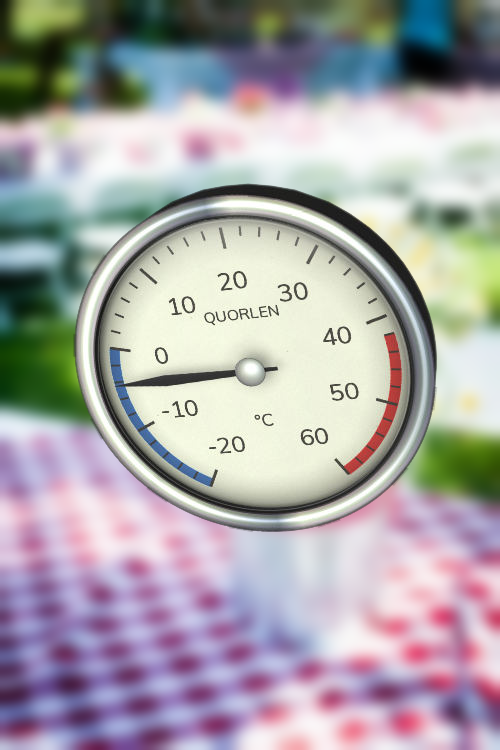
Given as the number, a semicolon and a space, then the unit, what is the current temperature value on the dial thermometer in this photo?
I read -4; °C
